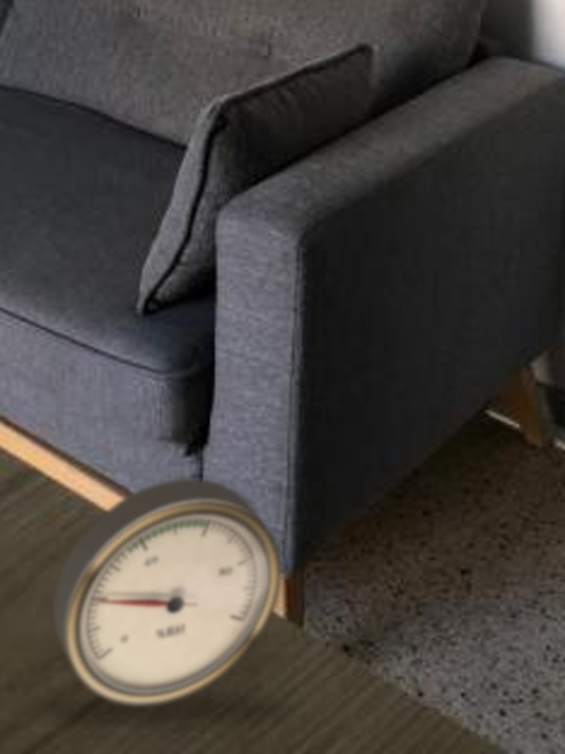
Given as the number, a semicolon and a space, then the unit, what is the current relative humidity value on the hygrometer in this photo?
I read 20; %
